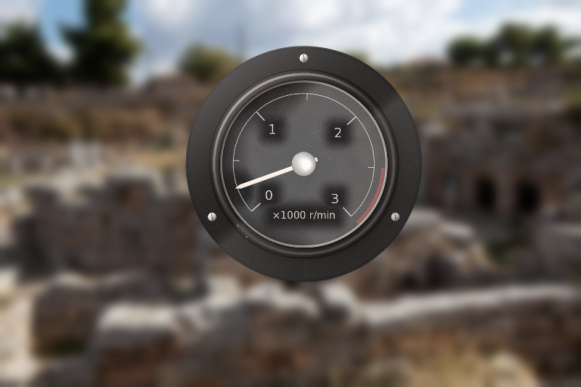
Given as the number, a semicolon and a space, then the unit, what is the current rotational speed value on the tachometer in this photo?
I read 250; rpm
